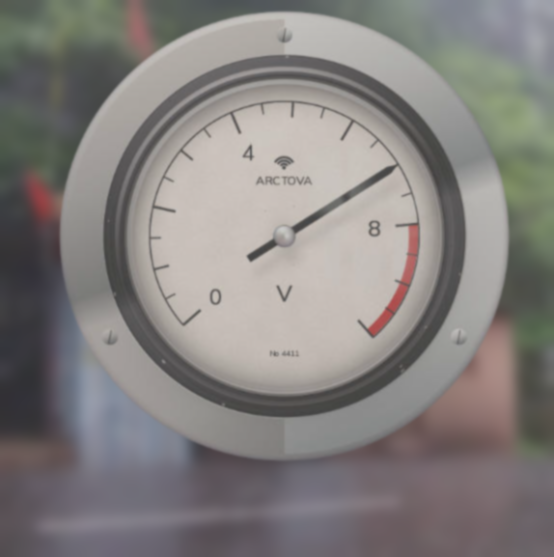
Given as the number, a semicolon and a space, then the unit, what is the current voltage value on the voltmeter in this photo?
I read 7; V
